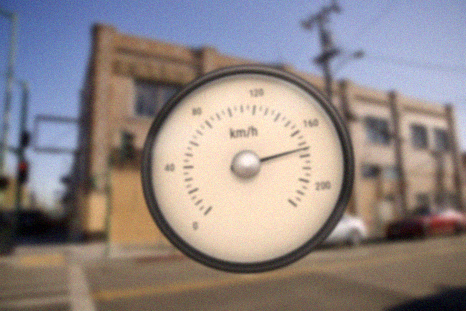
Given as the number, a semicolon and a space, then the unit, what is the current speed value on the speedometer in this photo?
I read 175; km/h
